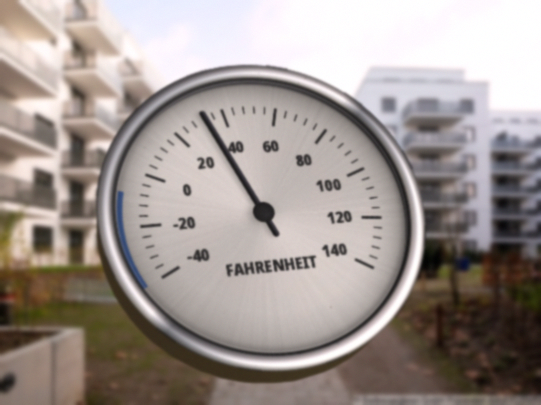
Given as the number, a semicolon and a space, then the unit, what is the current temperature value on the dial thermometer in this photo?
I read 32; °F
